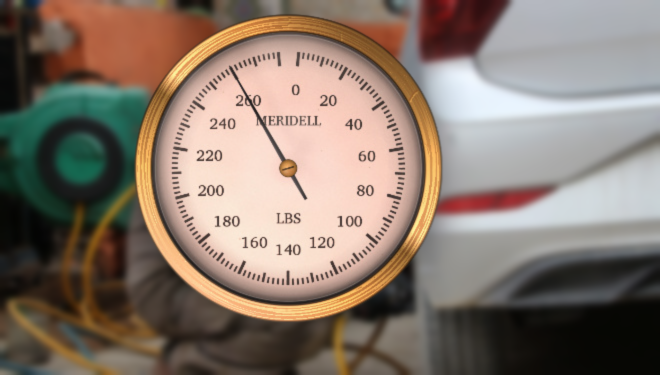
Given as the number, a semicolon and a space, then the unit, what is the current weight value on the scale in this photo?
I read 260; lb
